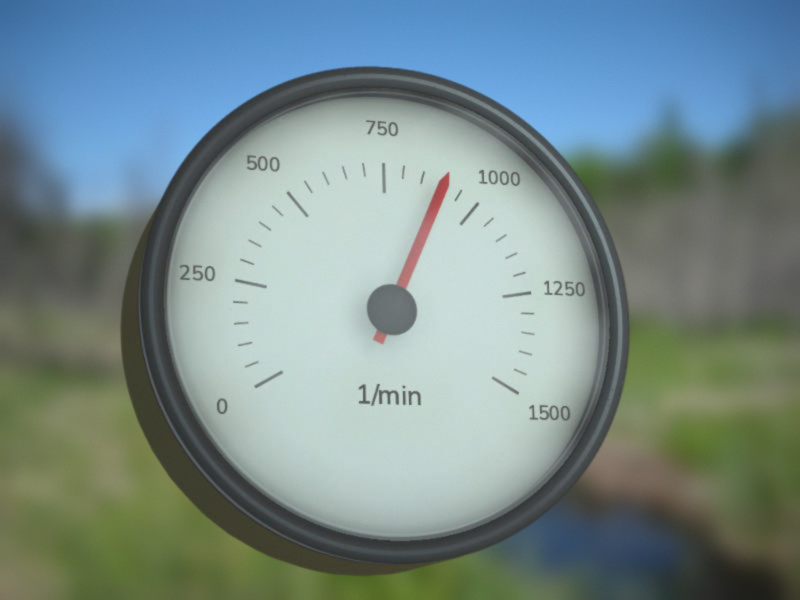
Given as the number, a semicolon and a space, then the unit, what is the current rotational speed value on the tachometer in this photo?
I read 900; rpm
